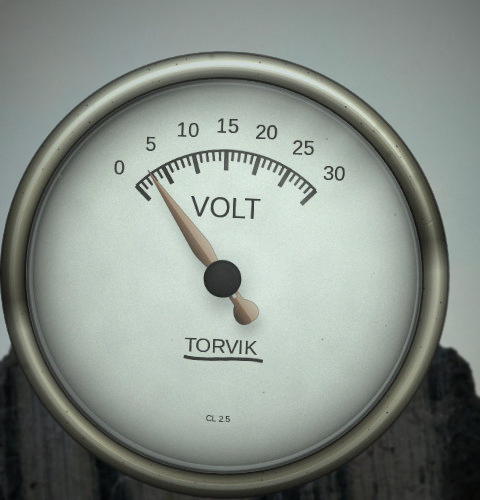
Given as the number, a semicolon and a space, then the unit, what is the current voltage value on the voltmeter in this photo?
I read 3; V
